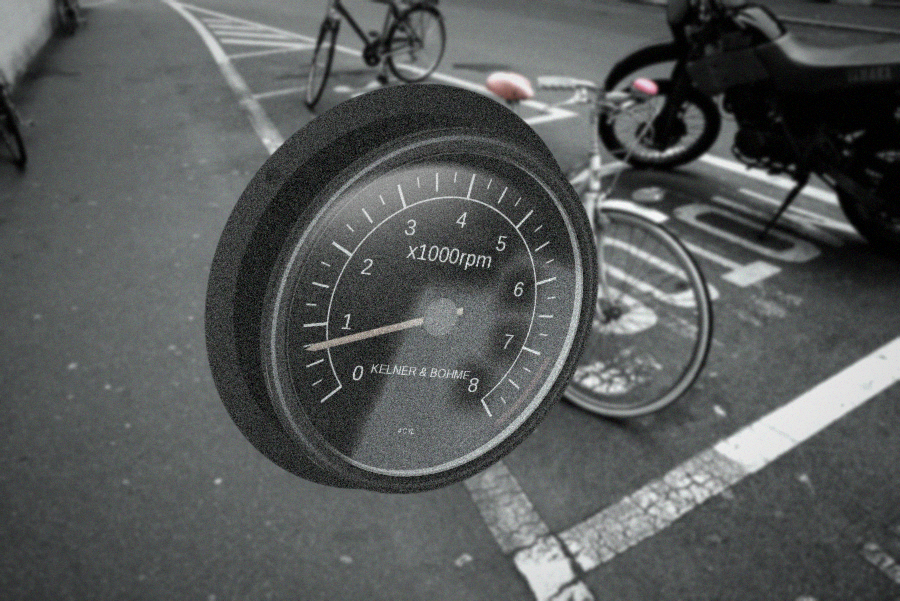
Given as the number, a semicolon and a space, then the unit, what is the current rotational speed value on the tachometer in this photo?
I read 750; rpm
